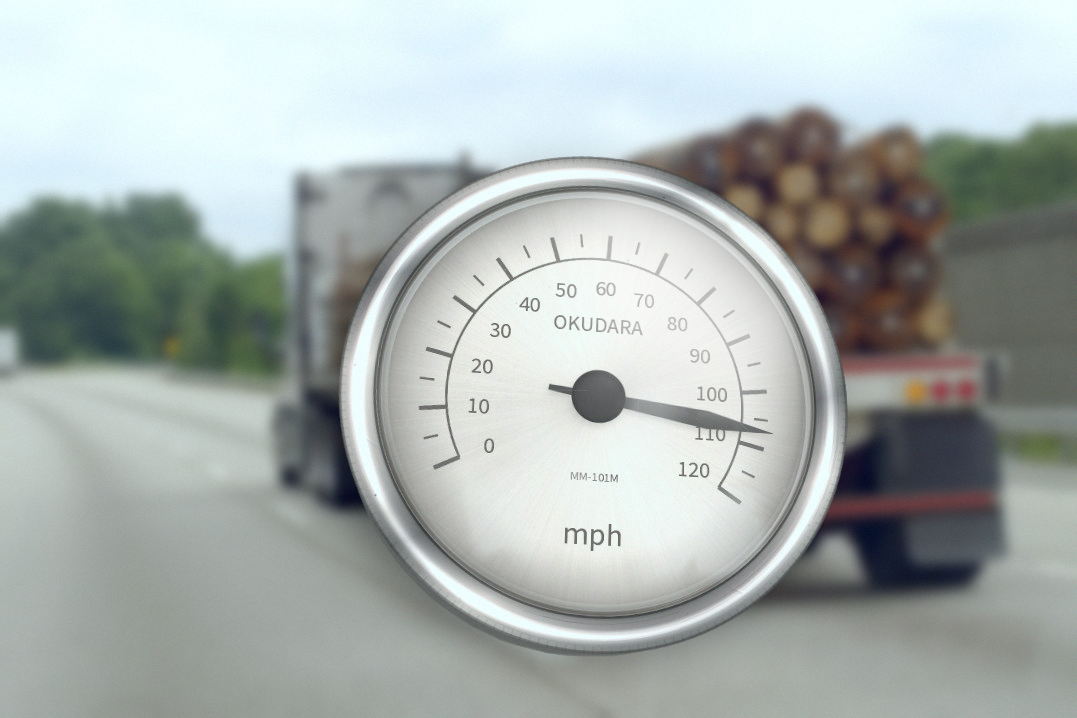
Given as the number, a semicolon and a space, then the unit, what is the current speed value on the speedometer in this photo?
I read 107.5; mph
